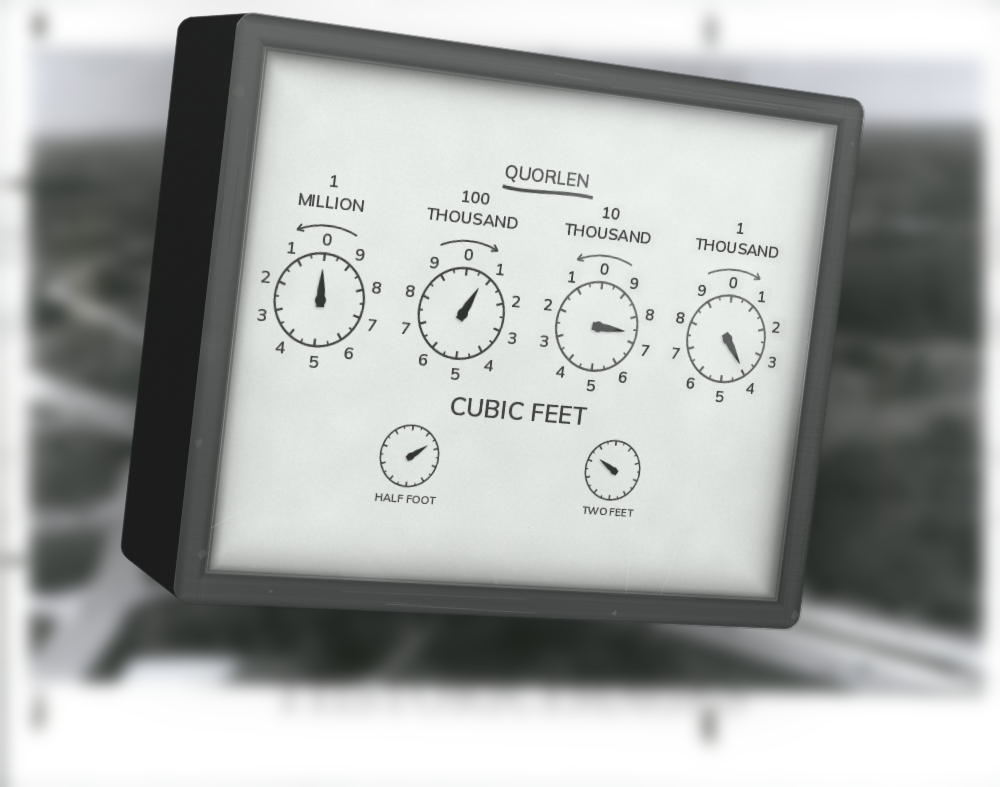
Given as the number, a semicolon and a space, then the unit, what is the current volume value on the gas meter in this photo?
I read 7400; ft³
